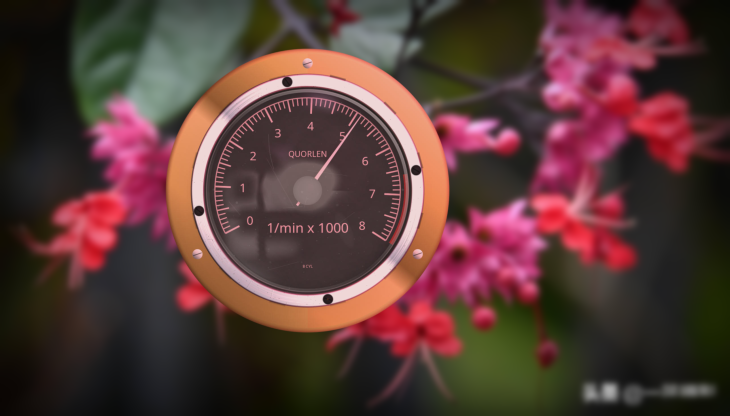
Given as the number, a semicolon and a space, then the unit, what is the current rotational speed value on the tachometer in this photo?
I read 5100; rpm
